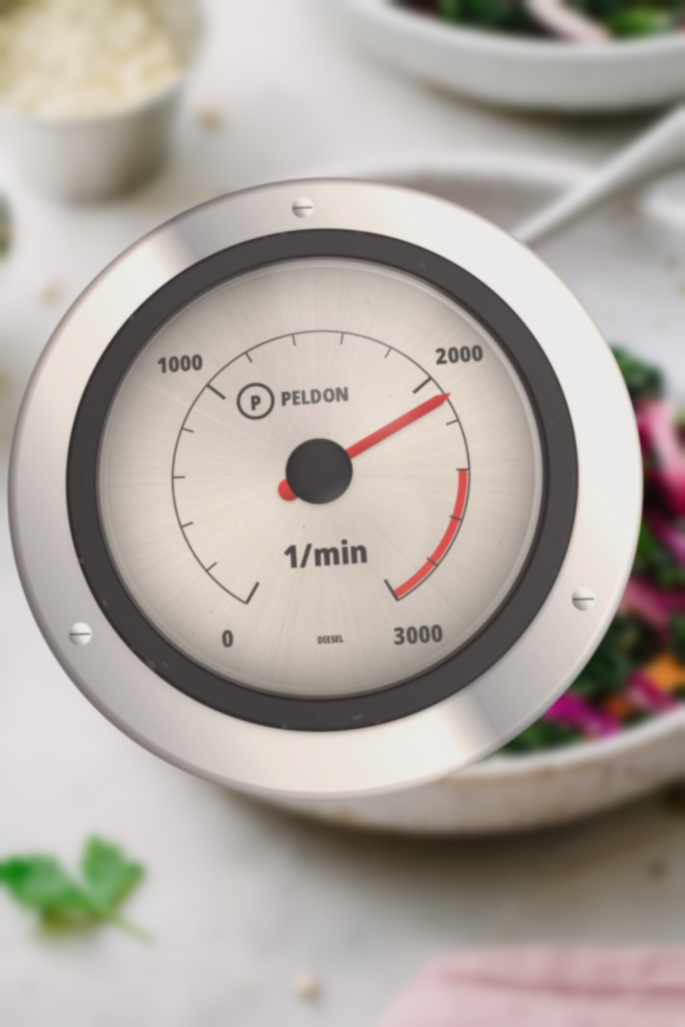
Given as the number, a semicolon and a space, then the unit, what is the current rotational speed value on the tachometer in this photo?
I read 2100; rpm
